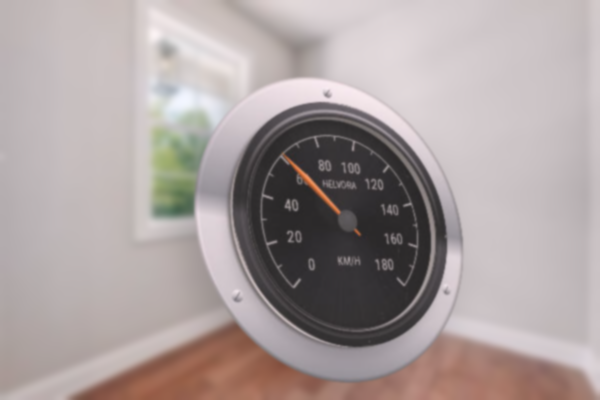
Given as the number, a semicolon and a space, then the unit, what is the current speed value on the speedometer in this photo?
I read 60; km/h
